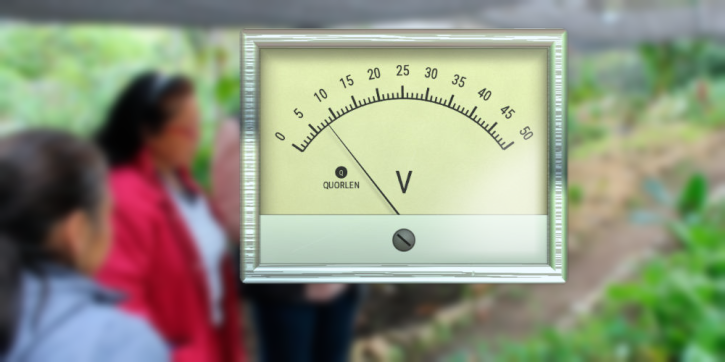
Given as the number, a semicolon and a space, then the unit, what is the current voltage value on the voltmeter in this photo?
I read 8; V
